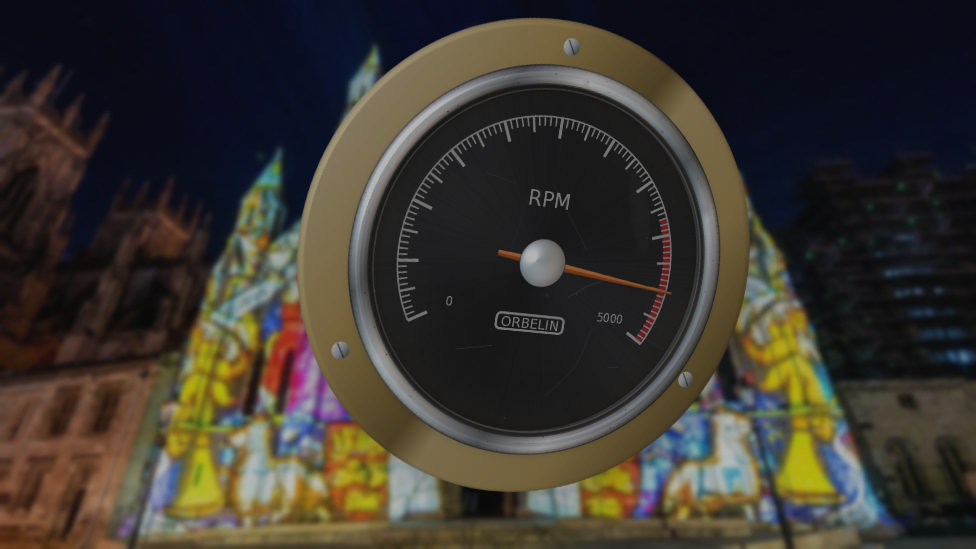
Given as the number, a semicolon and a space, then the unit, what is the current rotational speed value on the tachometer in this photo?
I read 4500; rpm
